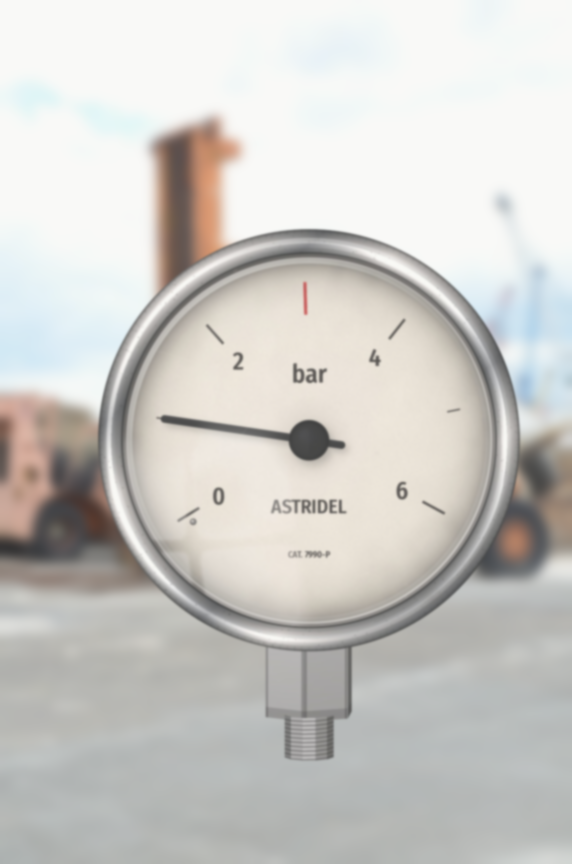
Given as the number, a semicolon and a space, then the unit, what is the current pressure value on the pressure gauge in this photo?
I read 1; bar
